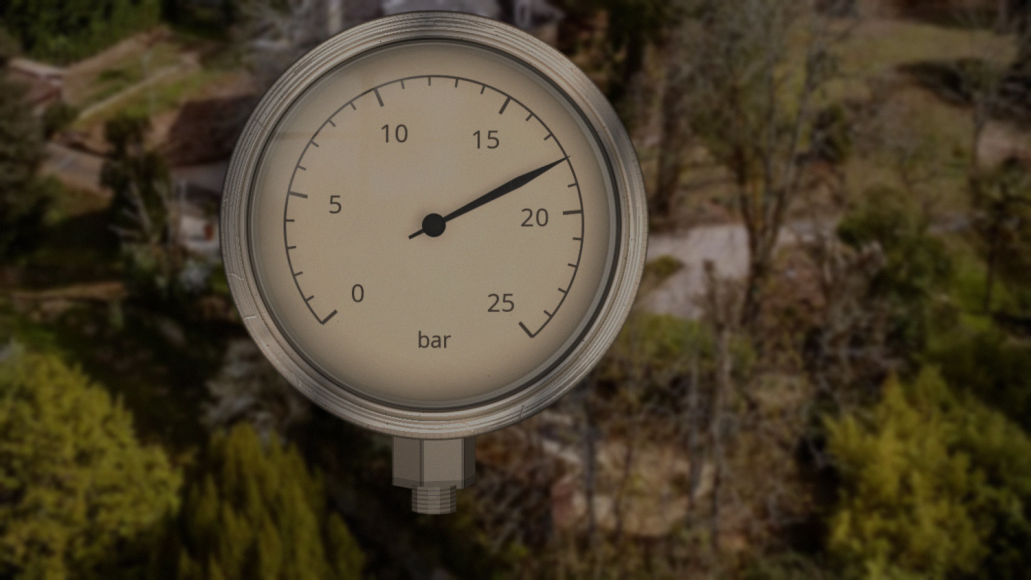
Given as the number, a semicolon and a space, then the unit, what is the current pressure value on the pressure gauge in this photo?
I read 18; bar
